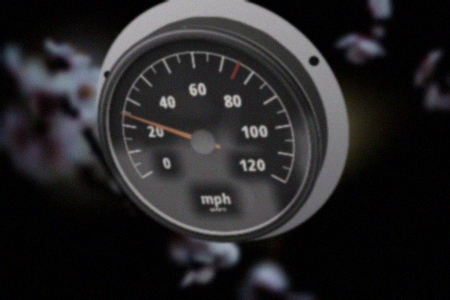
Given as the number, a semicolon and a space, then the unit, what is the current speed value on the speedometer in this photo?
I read 25; mph
